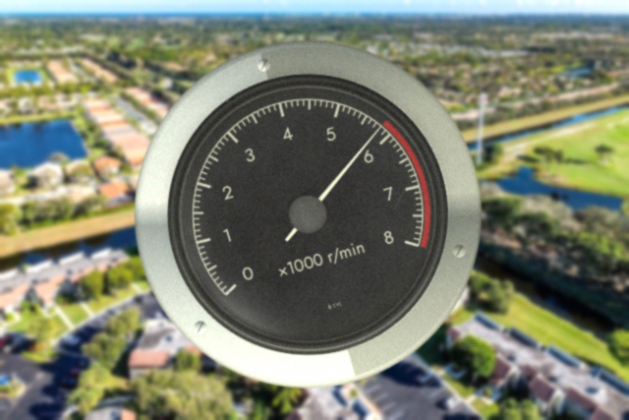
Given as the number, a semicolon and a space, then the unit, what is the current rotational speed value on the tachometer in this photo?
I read 5800; rpm
